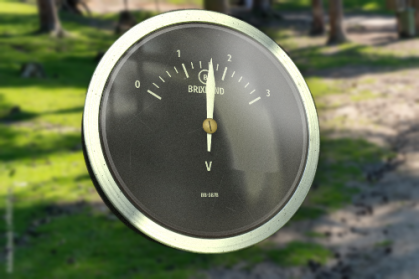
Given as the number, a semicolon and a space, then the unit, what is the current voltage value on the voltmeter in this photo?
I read 1.6; V
